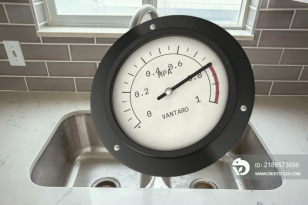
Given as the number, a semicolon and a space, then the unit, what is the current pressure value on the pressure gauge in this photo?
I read 0.8; MPa
